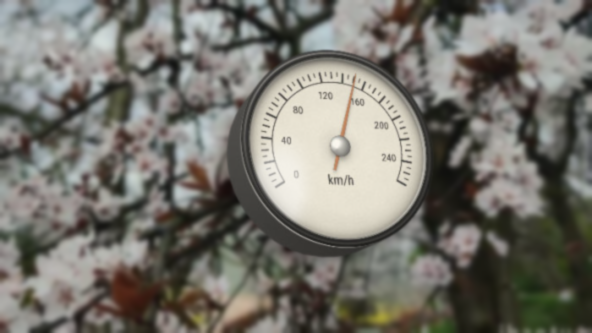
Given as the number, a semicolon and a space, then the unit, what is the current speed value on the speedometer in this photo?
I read 150; km/h
